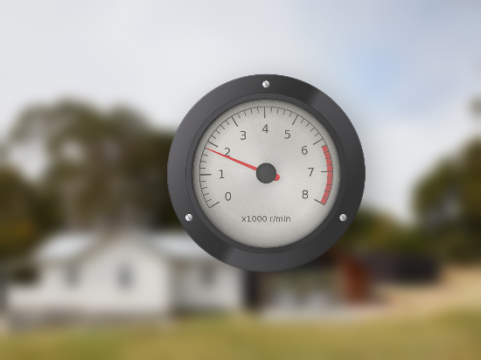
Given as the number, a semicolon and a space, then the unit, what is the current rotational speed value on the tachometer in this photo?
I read 1800; rpm
